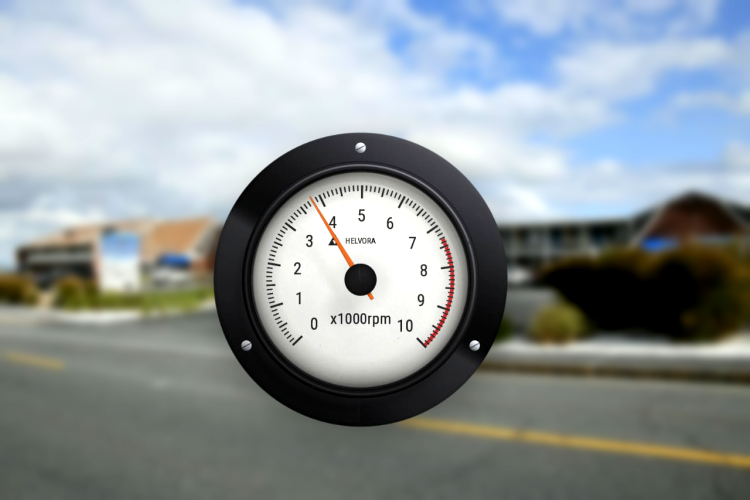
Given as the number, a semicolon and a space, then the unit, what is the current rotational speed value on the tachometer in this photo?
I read 3800; rpm
